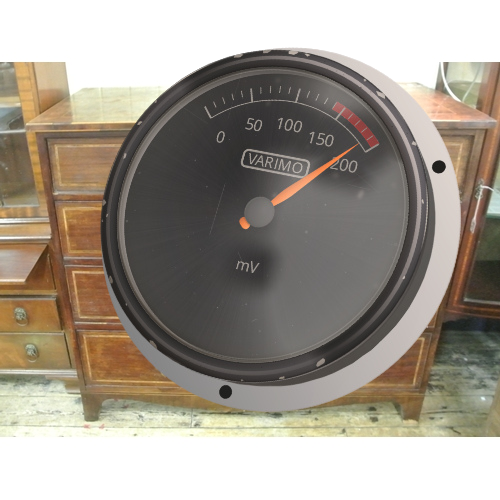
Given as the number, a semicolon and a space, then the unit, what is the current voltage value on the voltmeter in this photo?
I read 190; mV
